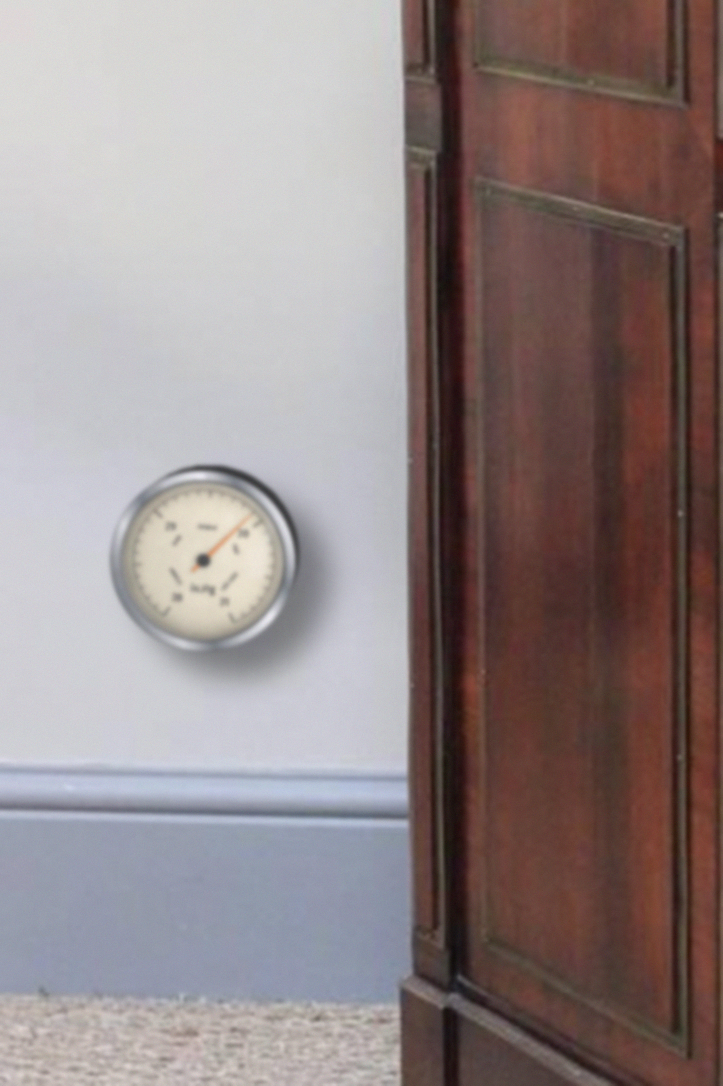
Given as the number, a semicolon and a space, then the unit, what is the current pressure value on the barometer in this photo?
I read 29.9; inHg
